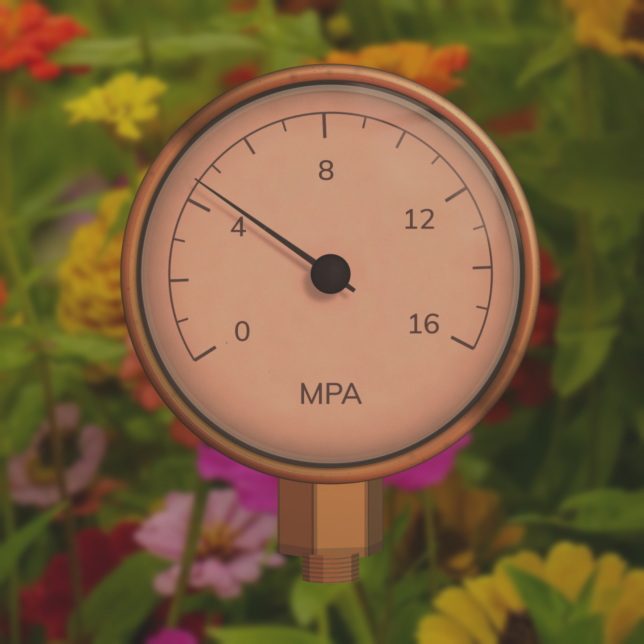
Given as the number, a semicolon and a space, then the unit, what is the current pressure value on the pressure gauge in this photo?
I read 4.5; MPa
